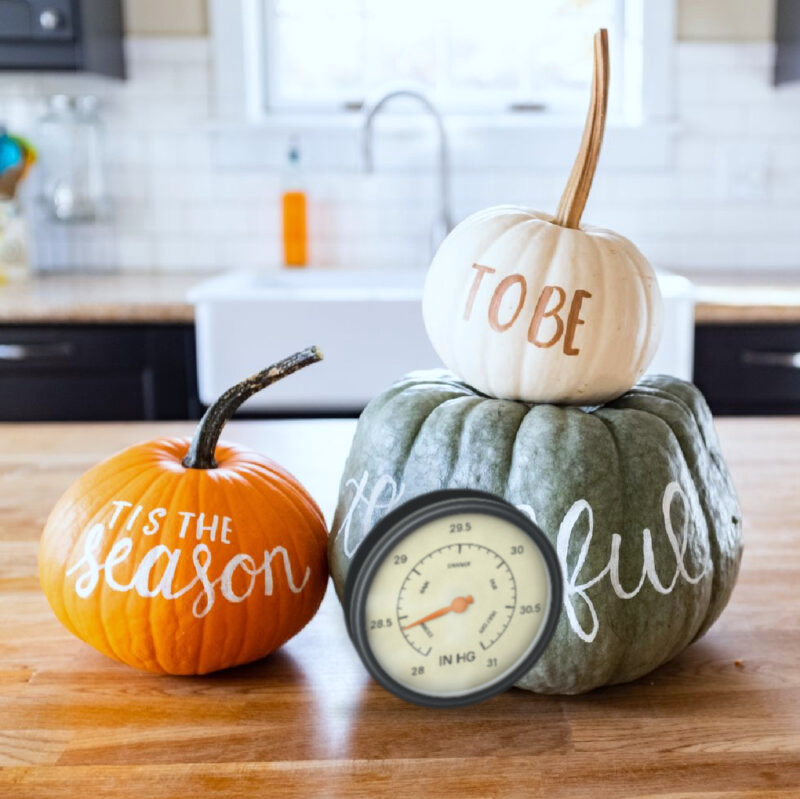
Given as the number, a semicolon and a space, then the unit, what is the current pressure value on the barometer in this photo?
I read 28.4; inHg
